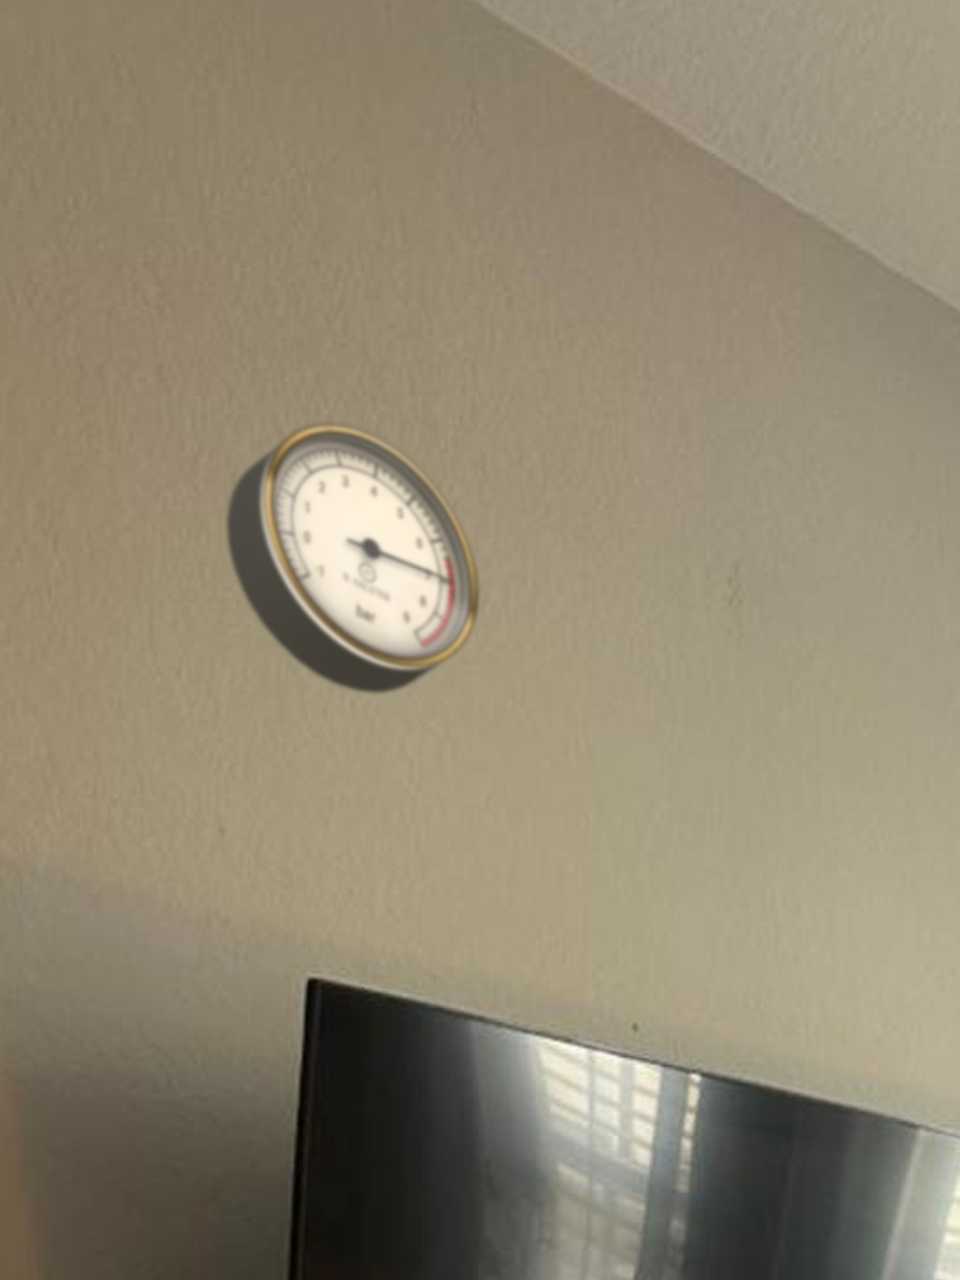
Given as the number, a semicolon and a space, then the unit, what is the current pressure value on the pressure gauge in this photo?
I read 7; bar
